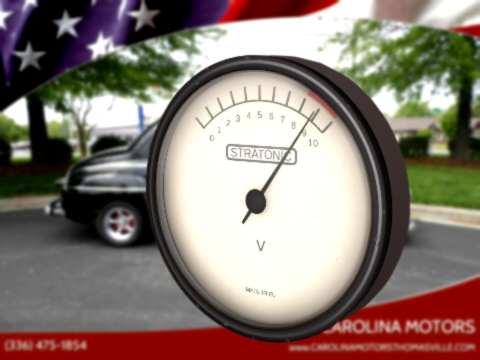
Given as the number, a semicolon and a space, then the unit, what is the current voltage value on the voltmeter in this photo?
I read 9; V
